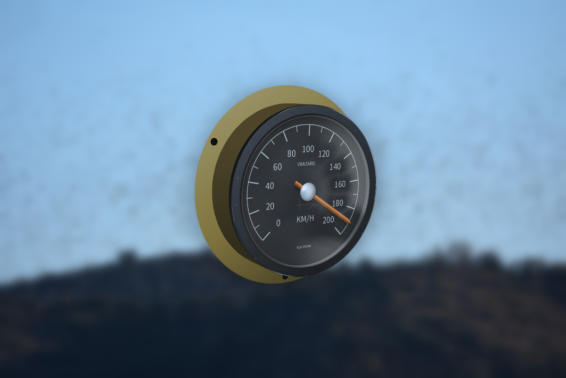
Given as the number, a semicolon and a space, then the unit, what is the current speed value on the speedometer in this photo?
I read 190; km/h
